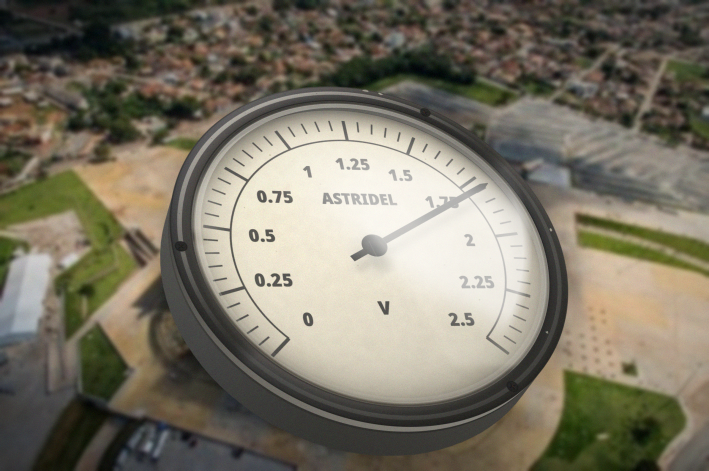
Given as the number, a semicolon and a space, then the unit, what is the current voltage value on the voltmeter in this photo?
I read 1.8; V
